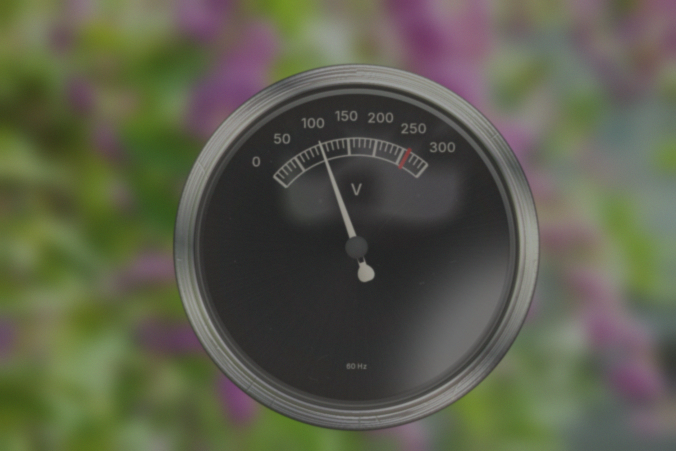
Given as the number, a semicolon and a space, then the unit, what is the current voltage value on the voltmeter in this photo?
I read 100; V
